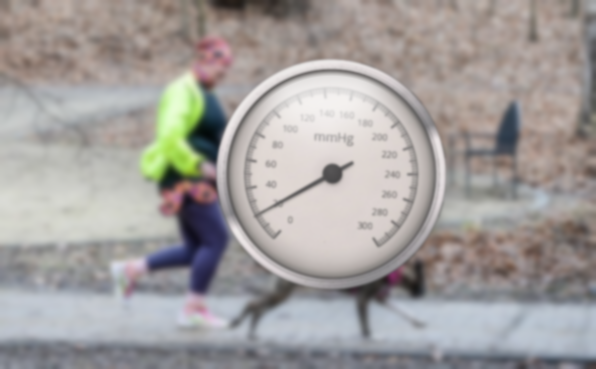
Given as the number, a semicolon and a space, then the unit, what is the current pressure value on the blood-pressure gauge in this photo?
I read 20; mmHg
